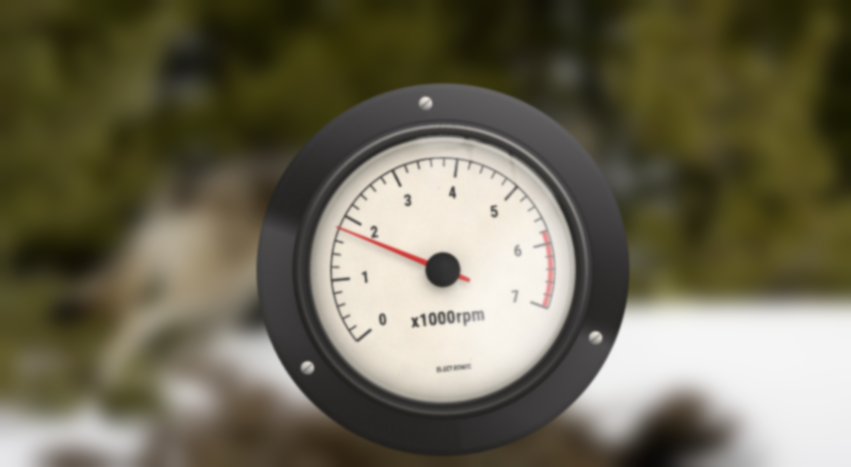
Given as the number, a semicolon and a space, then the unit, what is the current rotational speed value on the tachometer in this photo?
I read 1800; rpm
